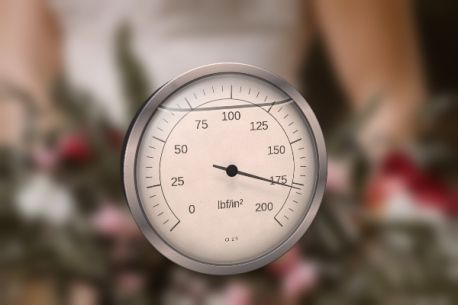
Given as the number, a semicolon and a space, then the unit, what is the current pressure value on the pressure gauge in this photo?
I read 177.5; psi
